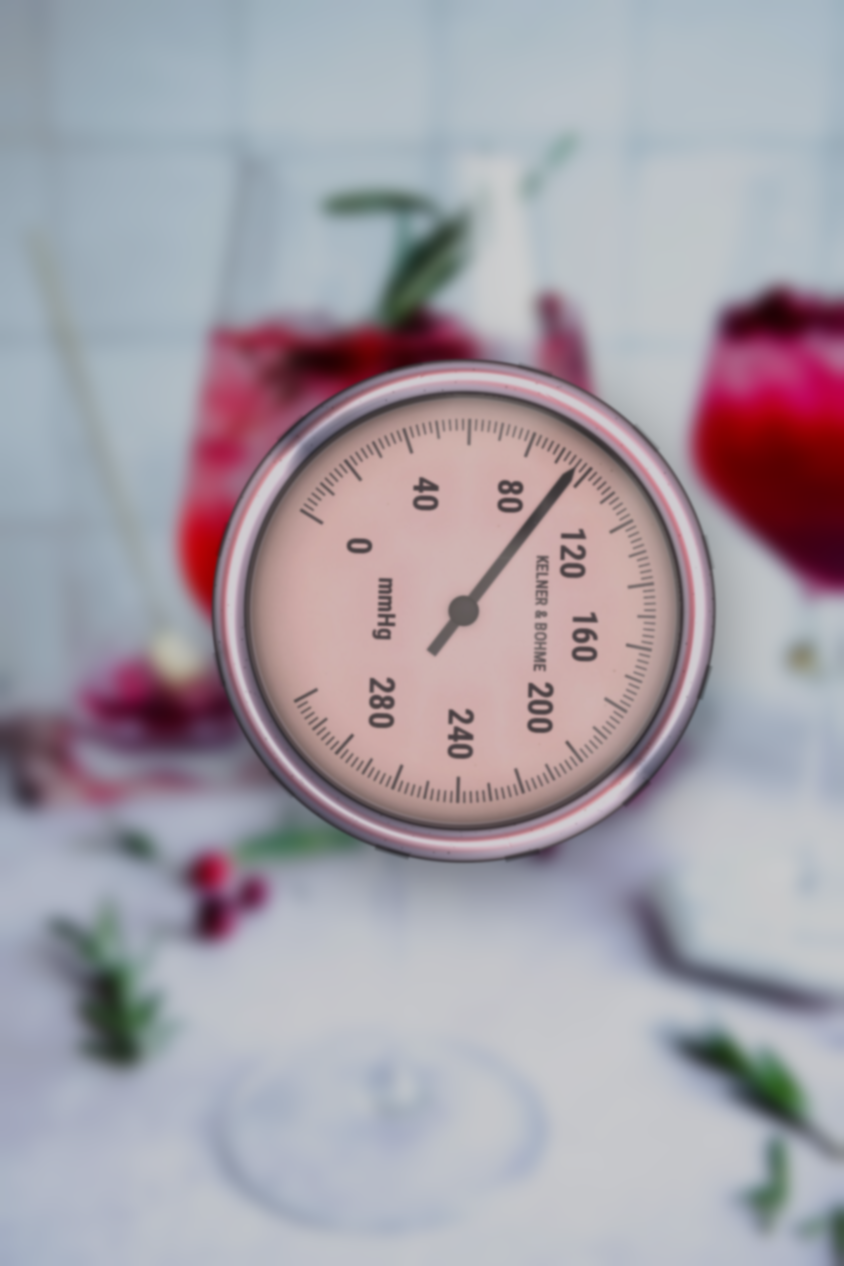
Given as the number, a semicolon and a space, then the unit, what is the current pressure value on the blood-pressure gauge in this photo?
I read 96; mmHg
